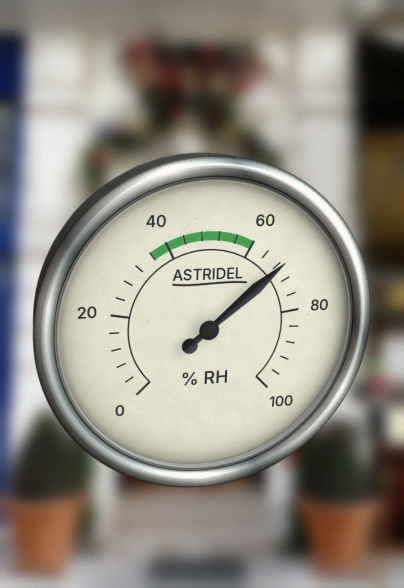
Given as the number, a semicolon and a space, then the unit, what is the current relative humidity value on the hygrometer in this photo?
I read 68; %
